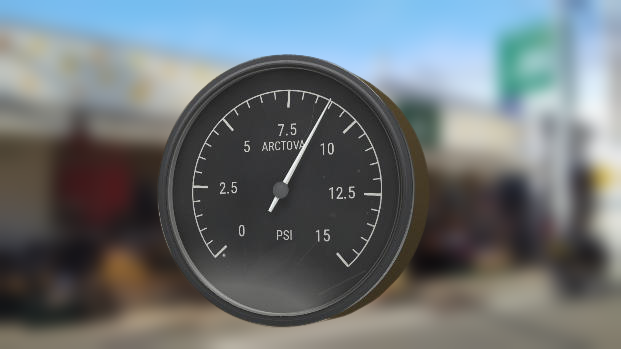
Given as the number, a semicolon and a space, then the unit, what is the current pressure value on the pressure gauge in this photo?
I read 9; psi
